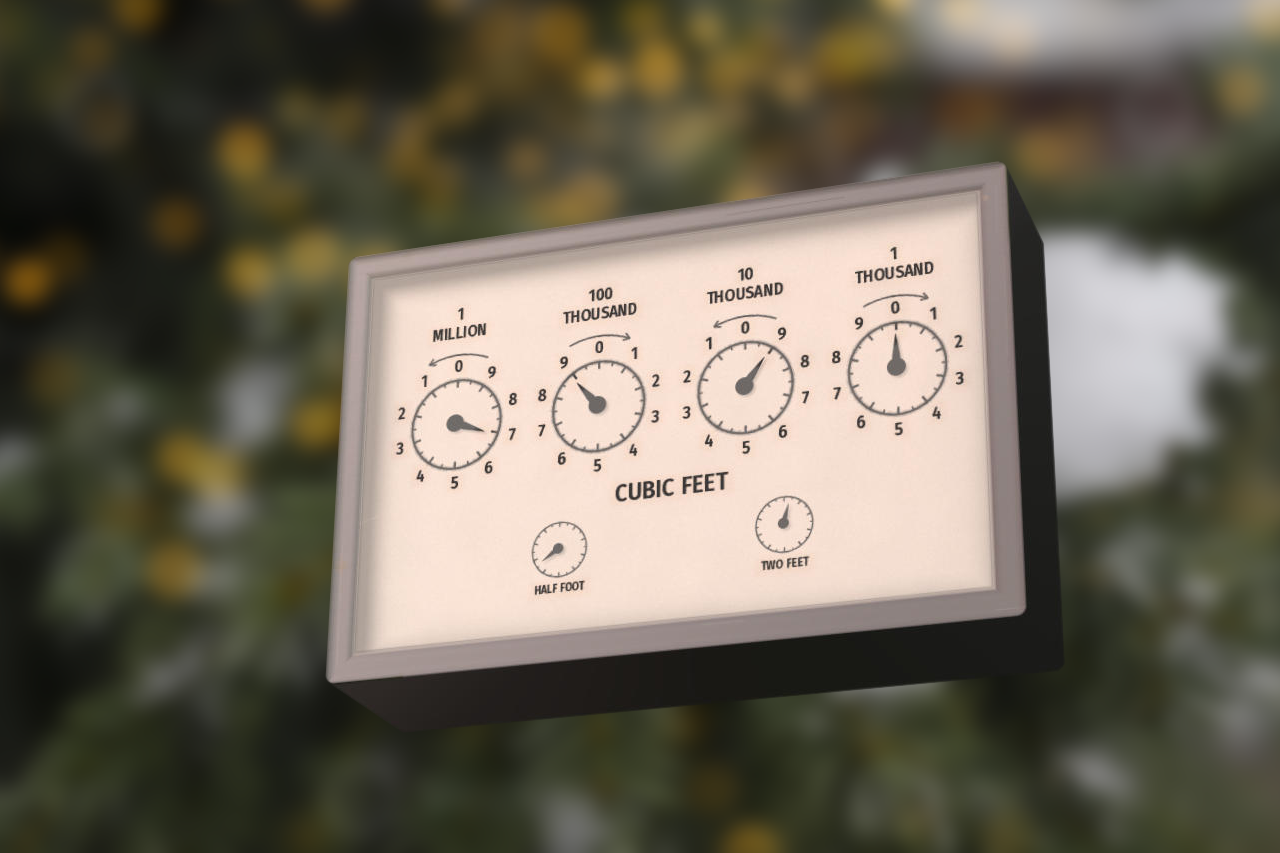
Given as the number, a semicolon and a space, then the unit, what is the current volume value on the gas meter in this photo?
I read 689000; ft³
